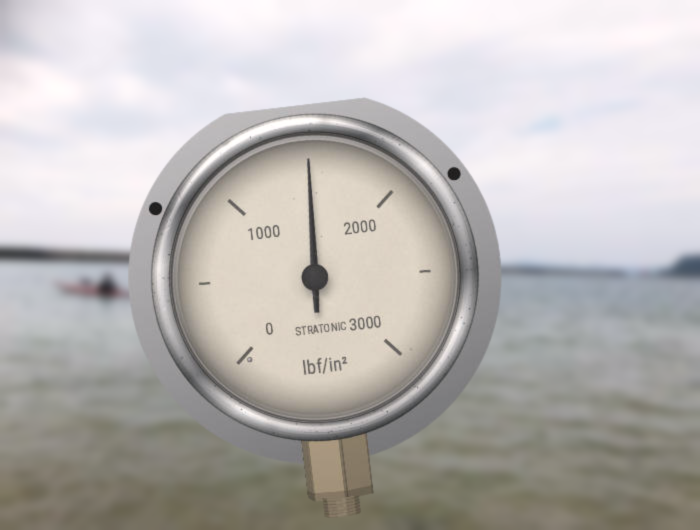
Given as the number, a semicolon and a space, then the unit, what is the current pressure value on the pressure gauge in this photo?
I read 1500; psi
